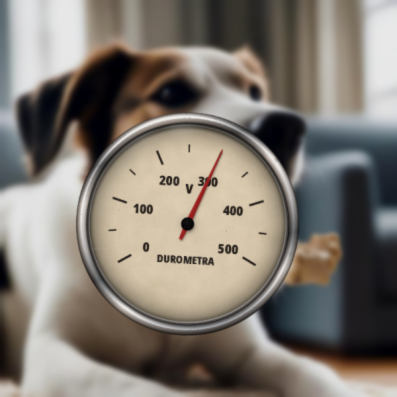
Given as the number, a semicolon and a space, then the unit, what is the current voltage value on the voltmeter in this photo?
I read 300; V
